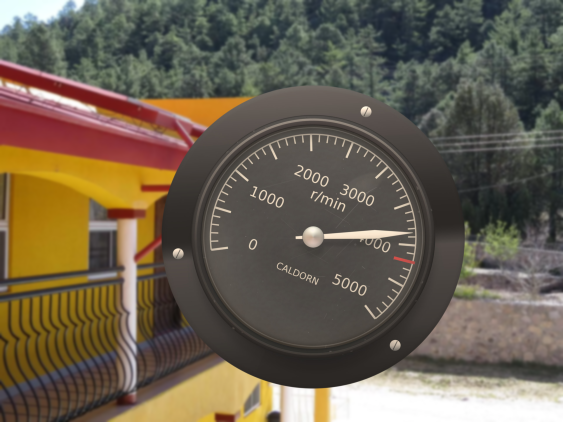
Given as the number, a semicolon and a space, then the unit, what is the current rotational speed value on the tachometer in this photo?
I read 3850; rpm
